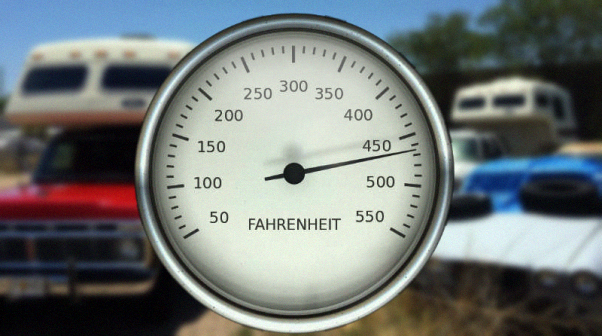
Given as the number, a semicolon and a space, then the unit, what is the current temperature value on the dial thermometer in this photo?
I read 465; °F
